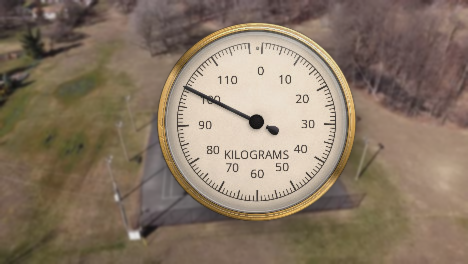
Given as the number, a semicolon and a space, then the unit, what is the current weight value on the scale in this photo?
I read 100; kg
